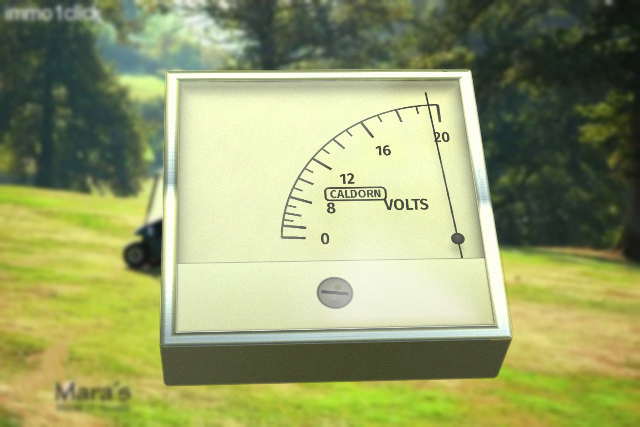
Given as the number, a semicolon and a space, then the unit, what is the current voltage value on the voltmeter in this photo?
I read 19.5; V
